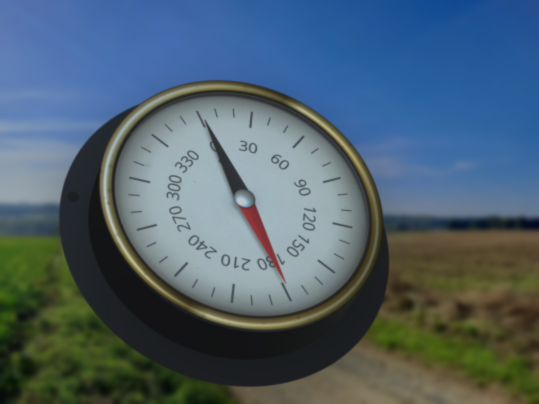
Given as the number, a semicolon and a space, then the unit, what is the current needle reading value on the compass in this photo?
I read 180; °
